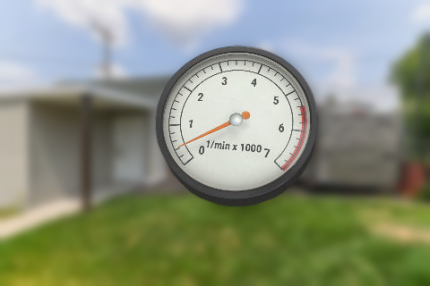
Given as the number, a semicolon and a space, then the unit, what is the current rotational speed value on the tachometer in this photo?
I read 400; rpm
